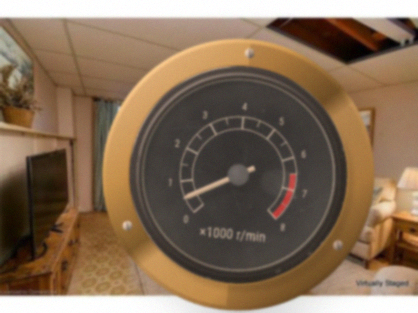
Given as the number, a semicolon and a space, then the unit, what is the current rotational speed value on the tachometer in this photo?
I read 500; rpm
